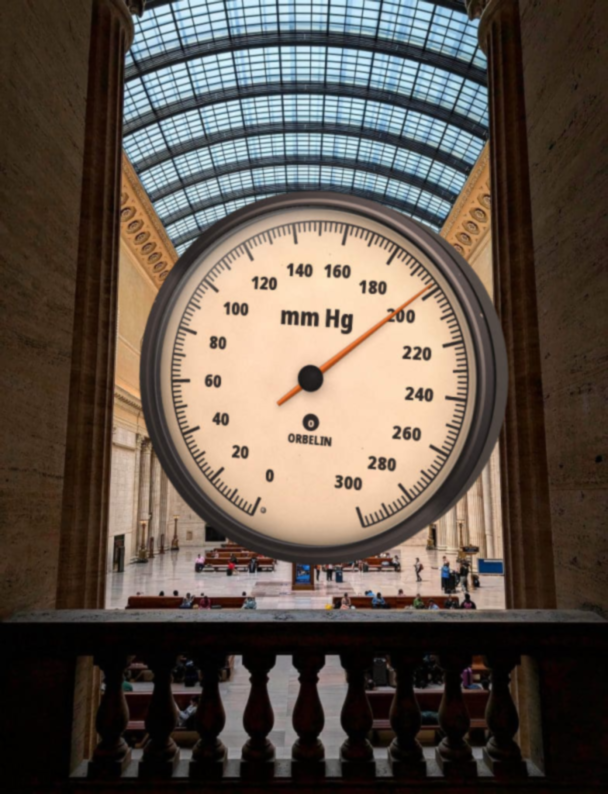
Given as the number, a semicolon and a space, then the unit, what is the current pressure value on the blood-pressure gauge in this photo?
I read 198; mmHg
